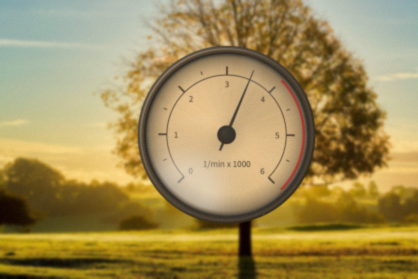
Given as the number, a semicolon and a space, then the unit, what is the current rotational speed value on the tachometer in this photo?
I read 3500; rpm
